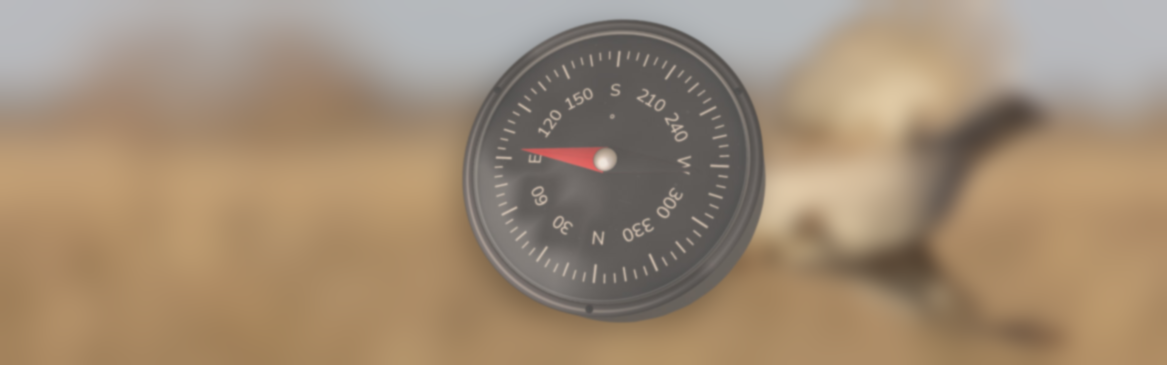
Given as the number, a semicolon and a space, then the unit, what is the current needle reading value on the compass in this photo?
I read 95; °
